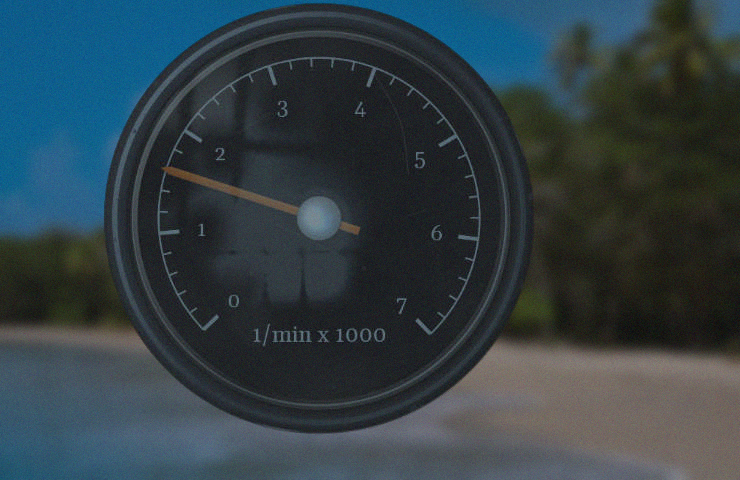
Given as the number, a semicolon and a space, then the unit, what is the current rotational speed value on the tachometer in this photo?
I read 1600; rpm
